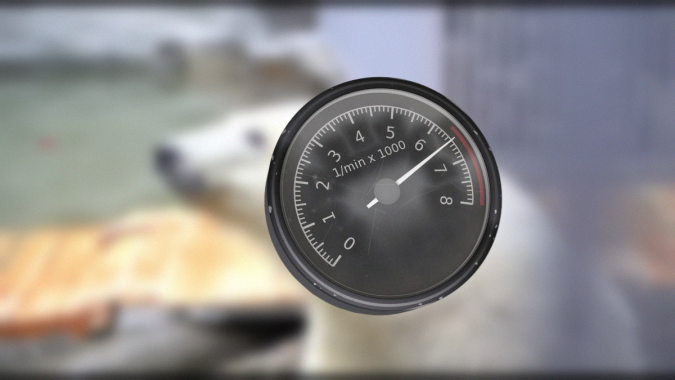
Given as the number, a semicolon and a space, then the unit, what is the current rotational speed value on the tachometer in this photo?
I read 6500; rpm
